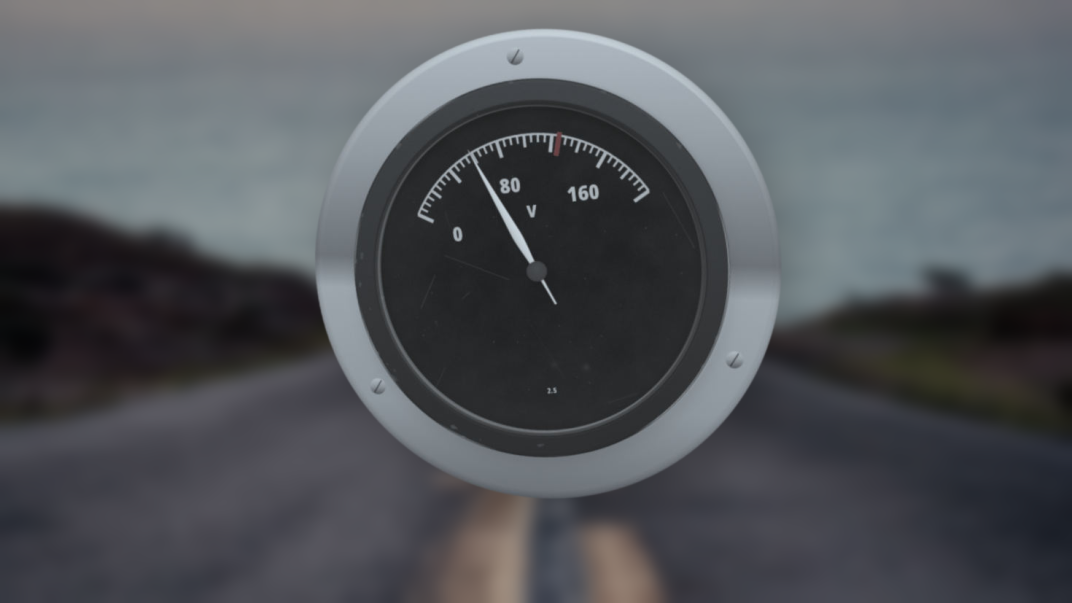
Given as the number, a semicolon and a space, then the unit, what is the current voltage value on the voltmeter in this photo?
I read 60; V
